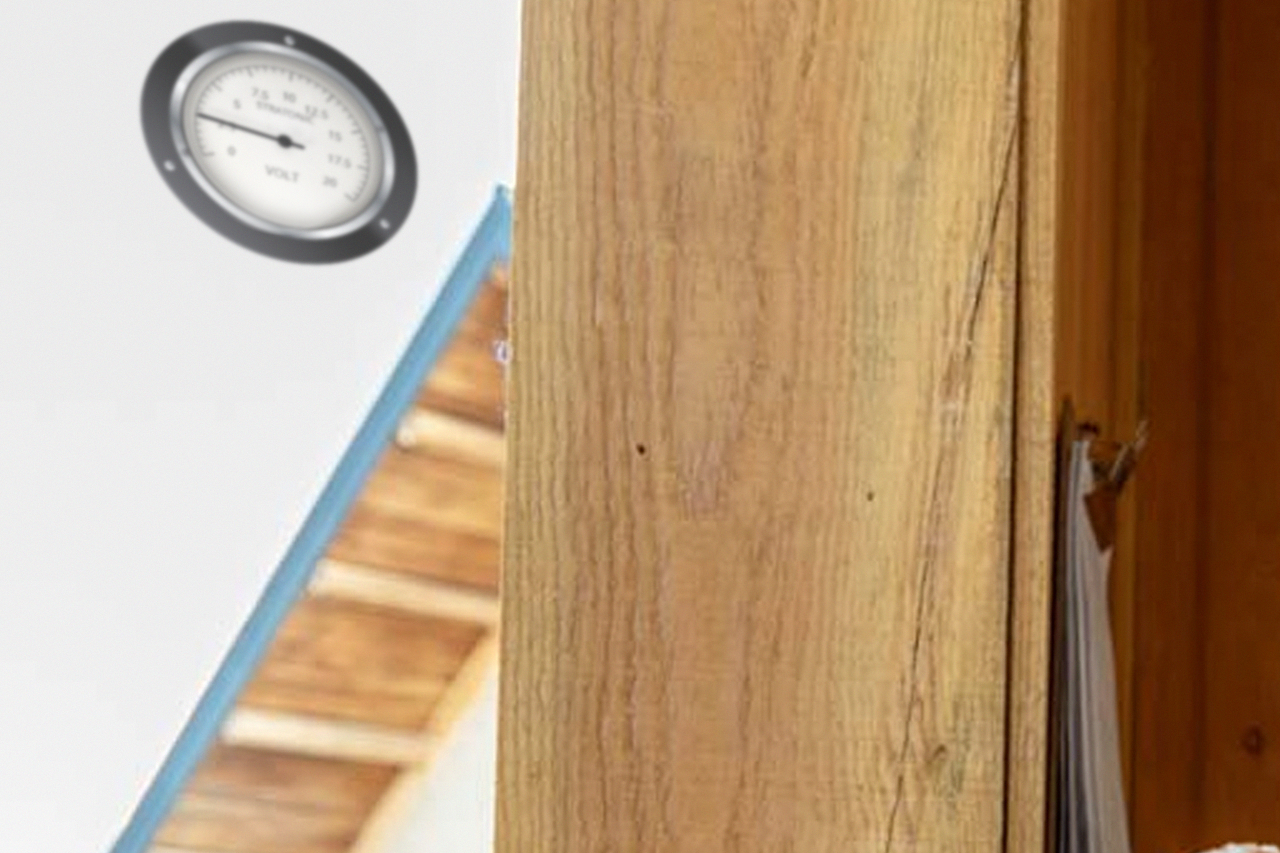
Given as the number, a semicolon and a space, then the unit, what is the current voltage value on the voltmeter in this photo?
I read 2.5; V
